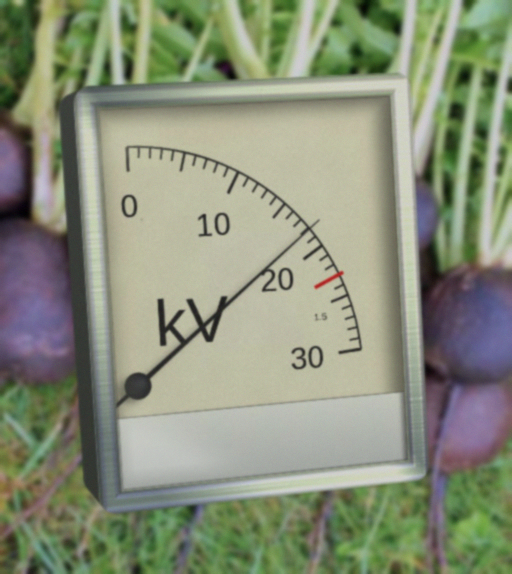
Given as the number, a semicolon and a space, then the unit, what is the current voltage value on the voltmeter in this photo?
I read 18; kV
